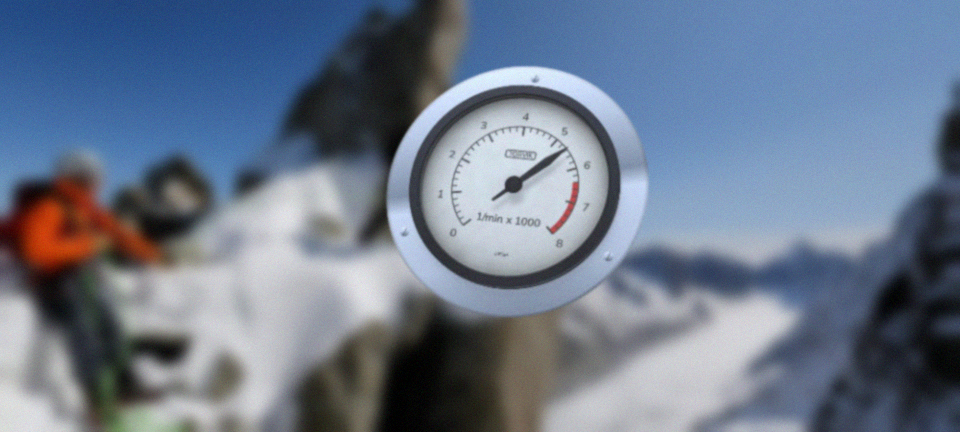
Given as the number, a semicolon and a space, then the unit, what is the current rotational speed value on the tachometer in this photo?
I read 5400; rpm
